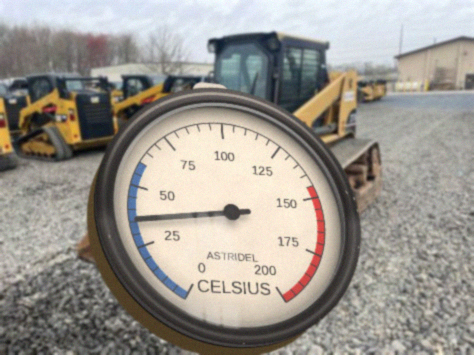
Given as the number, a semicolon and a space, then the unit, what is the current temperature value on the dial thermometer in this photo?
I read 35; °C
